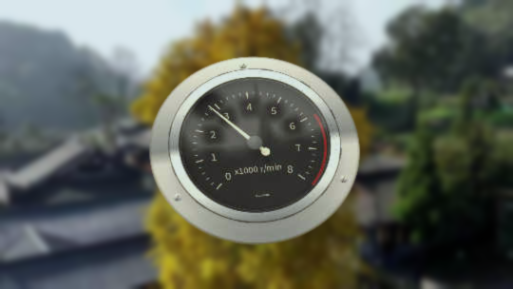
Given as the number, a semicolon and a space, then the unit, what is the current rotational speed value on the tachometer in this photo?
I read 2800; rpm
